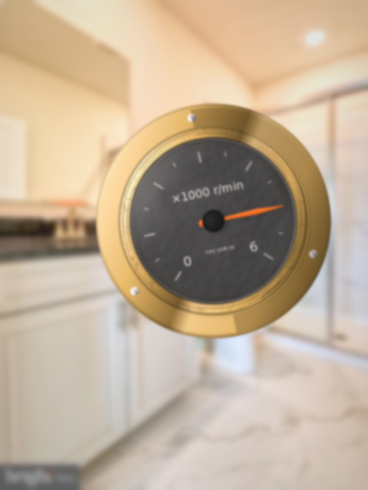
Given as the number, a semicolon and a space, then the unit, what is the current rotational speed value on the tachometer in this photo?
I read 5000; rpm
